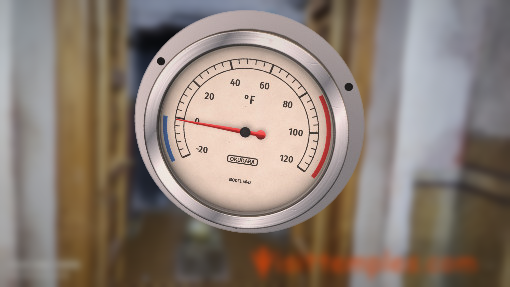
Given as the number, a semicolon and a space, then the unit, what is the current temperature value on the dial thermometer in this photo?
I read 0; °F
